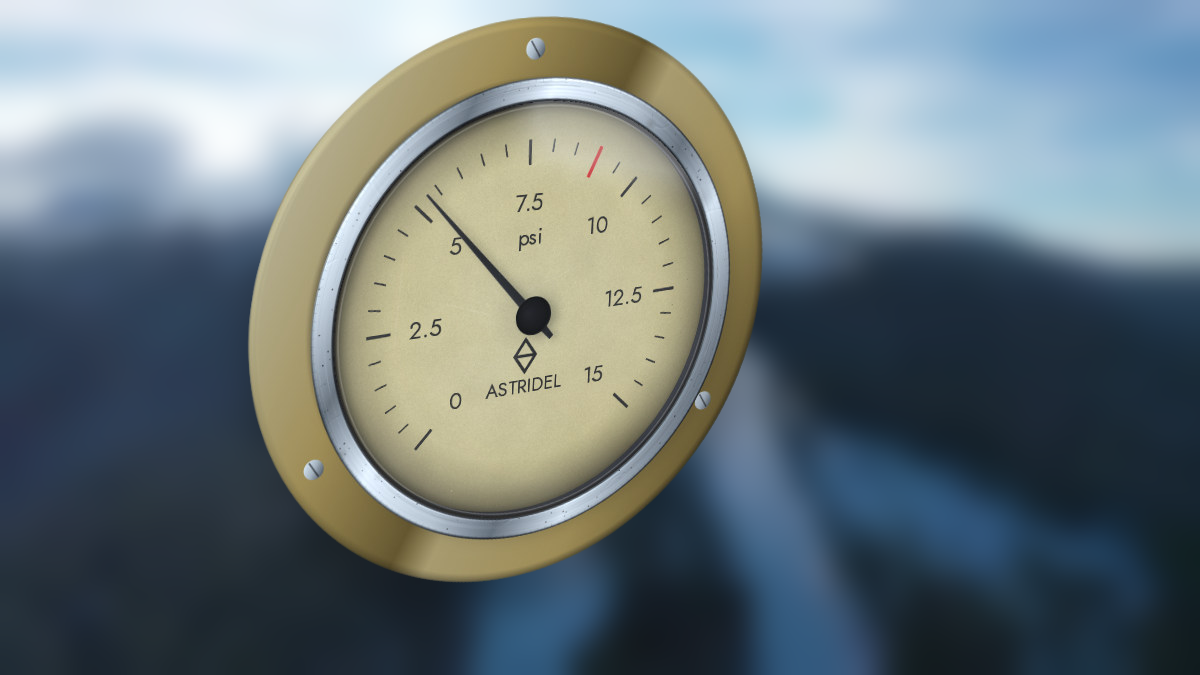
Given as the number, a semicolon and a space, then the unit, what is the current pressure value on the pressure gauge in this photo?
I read 5.25; psi
